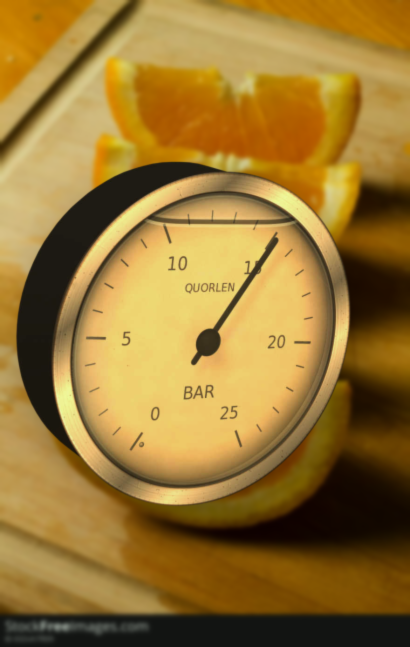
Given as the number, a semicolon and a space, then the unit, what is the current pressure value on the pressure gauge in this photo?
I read 15; bar
